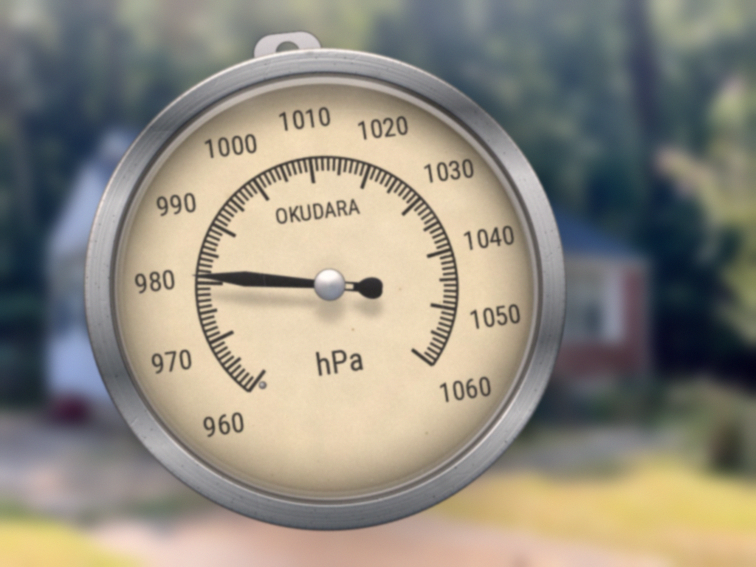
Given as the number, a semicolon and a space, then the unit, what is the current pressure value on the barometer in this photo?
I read 981; hPa
